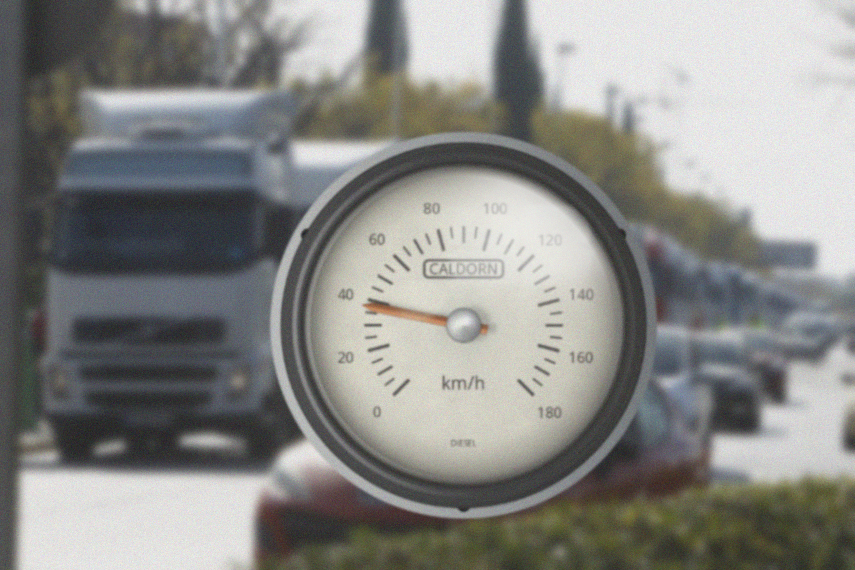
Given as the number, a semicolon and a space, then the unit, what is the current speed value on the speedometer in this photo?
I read 37.5; km/h
